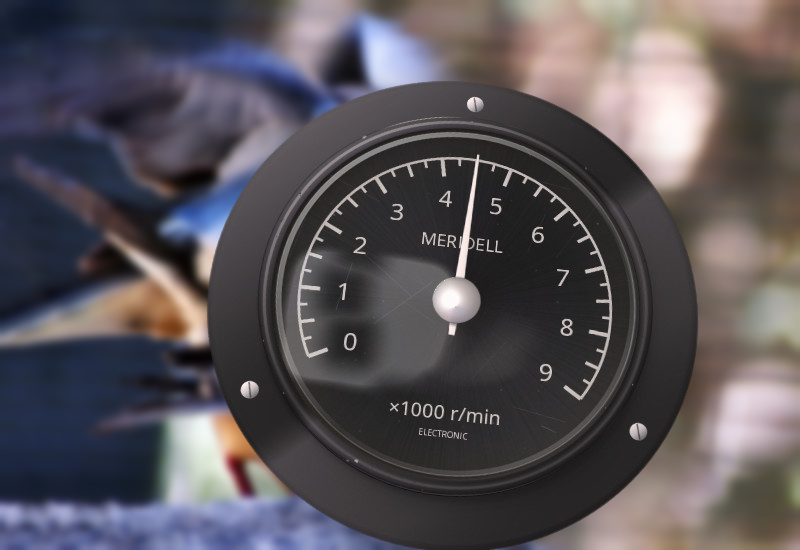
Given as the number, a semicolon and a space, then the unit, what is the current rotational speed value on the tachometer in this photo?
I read 4500; rpm
